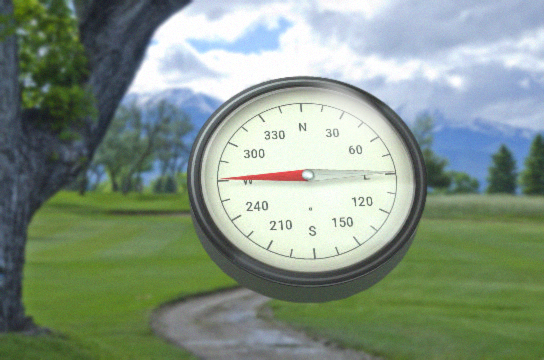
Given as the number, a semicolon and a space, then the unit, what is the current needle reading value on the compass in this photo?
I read 270; °
